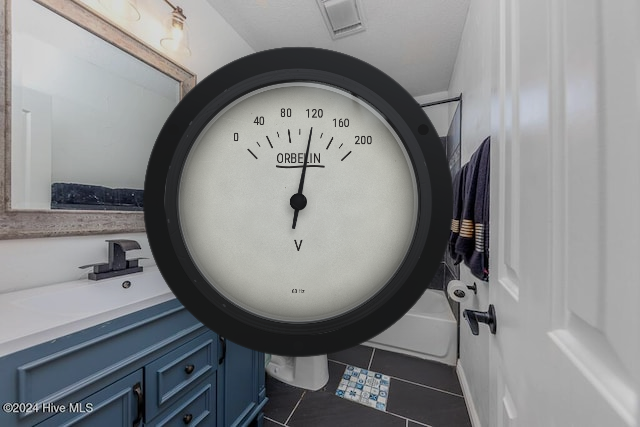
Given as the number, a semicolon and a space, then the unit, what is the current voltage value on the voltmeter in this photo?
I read 120; V
